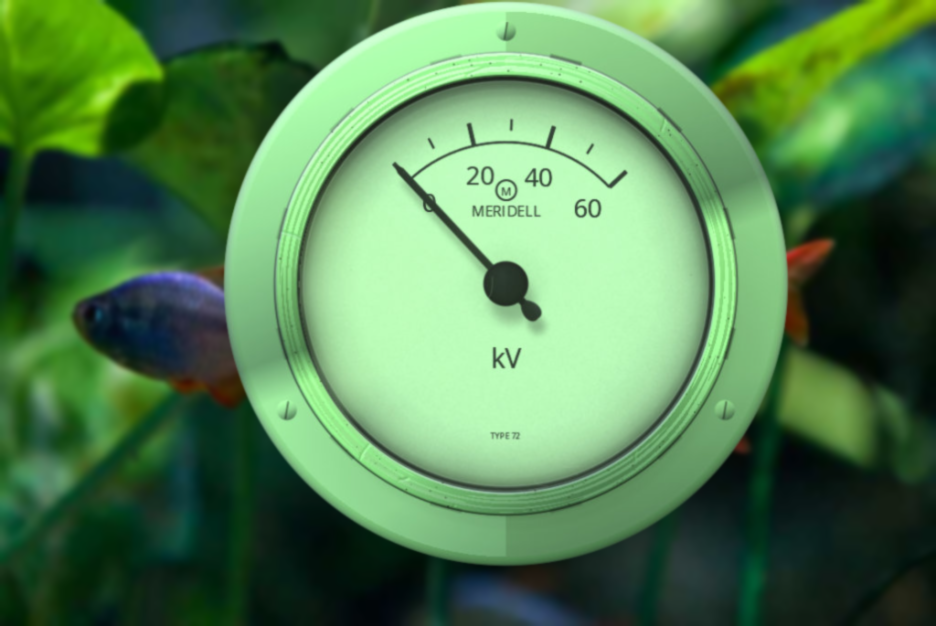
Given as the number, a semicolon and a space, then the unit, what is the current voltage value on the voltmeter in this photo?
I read 0; kV
